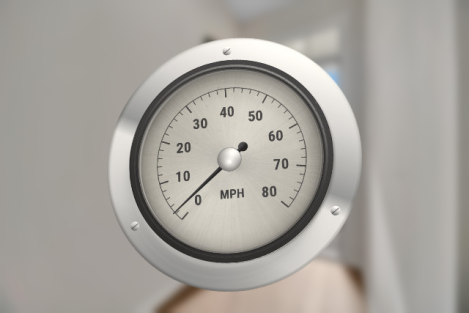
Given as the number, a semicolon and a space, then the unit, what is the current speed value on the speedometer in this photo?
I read 2; mph
